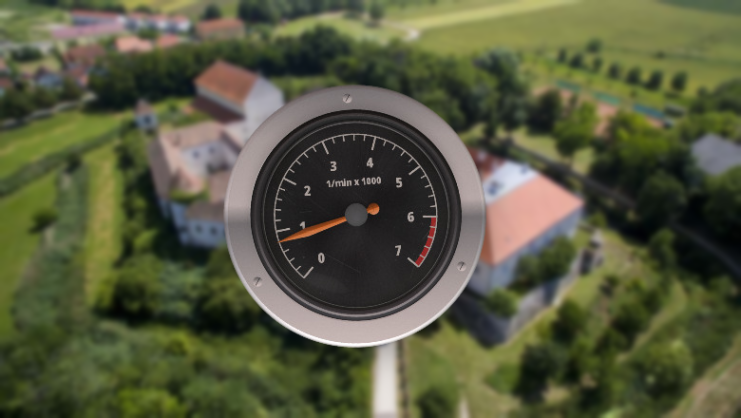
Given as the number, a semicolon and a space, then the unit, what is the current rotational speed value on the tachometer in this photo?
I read 800; rpm
